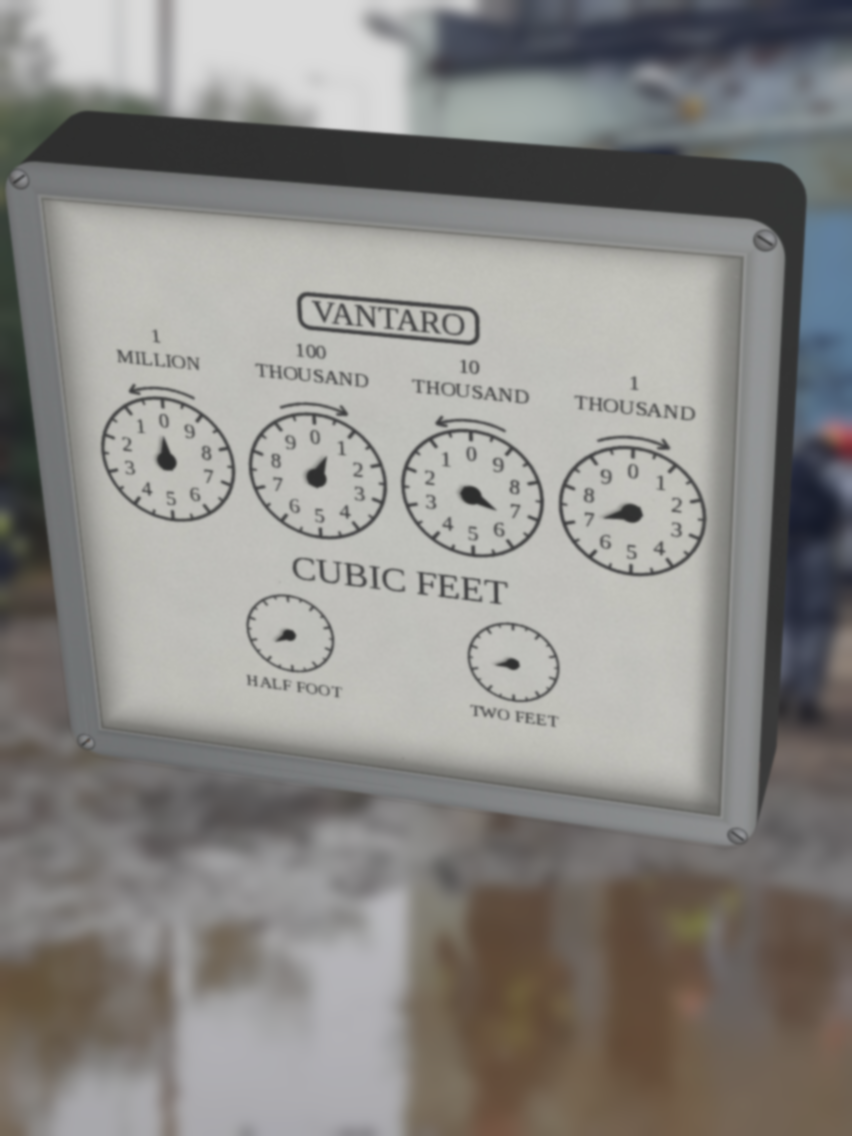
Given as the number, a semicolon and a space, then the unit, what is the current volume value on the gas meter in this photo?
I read 6700; ft³
